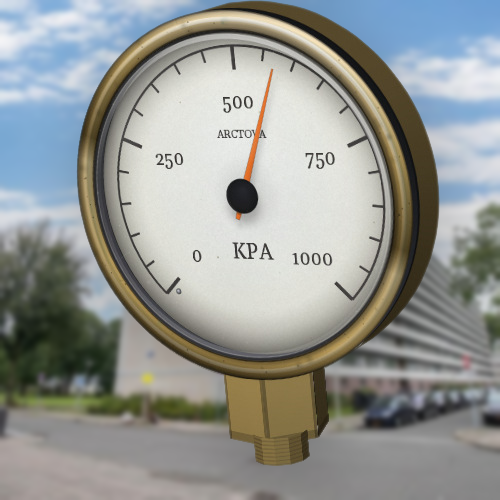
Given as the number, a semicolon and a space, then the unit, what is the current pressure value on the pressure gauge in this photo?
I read 575; kPa
